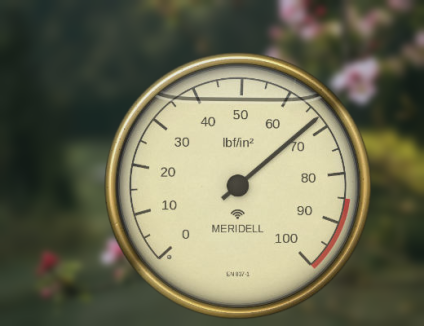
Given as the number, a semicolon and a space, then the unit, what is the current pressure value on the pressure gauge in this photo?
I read 67.5; psi
